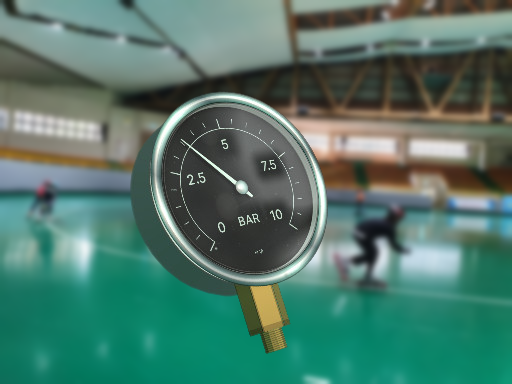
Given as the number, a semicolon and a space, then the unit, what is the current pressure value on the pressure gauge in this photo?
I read 3.5; bar
